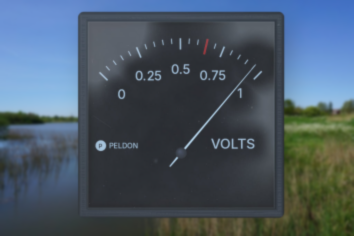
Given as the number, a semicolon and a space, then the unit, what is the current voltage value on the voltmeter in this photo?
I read 0.95; V
